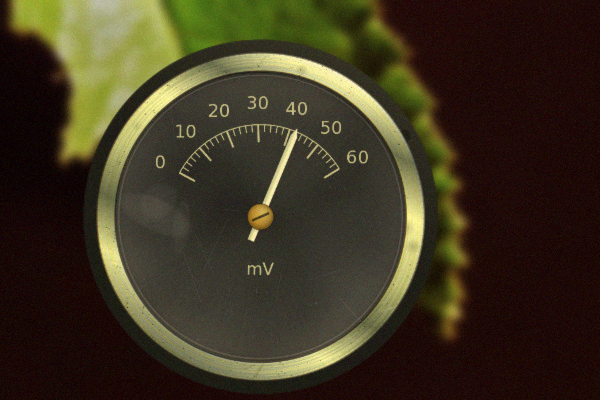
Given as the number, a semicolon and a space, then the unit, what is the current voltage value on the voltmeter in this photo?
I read 42; mV
